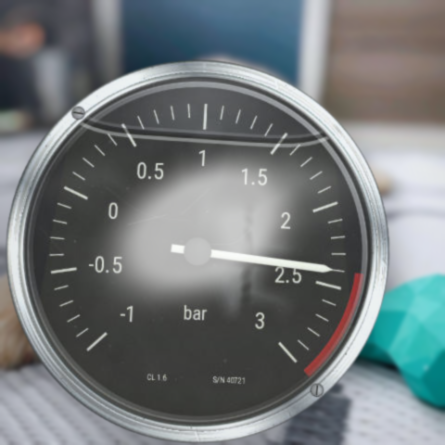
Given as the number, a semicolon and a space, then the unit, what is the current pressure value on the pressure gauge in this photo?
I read 2.4; bar
